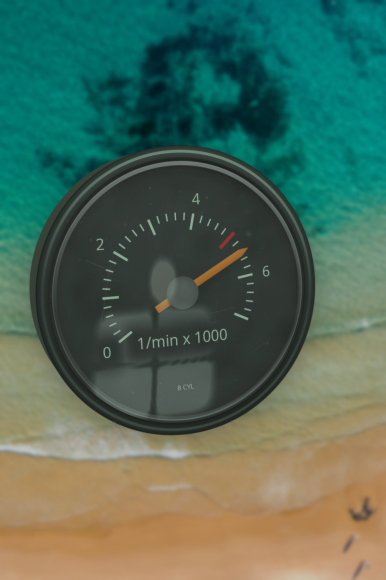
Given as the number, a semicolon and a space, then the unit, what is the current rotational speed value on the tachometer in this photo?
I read 5400; rpm
